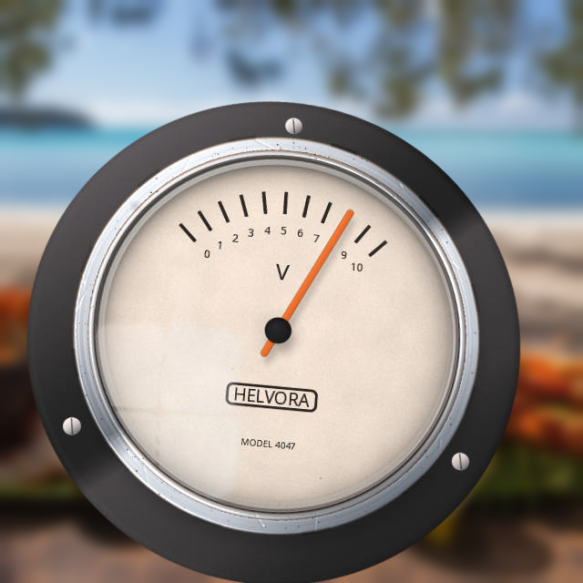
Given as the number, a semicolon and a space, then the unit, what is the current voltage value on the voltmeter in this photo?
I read 8; V
